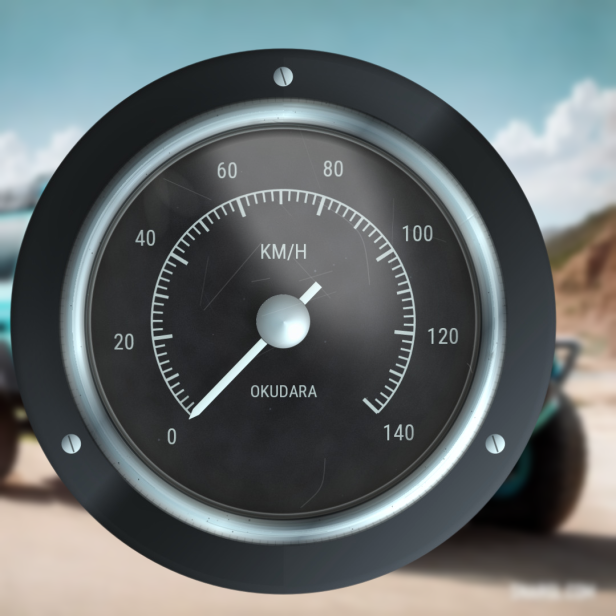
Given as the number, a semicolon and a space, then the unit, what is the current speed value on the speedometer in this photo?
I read 0; km/h
